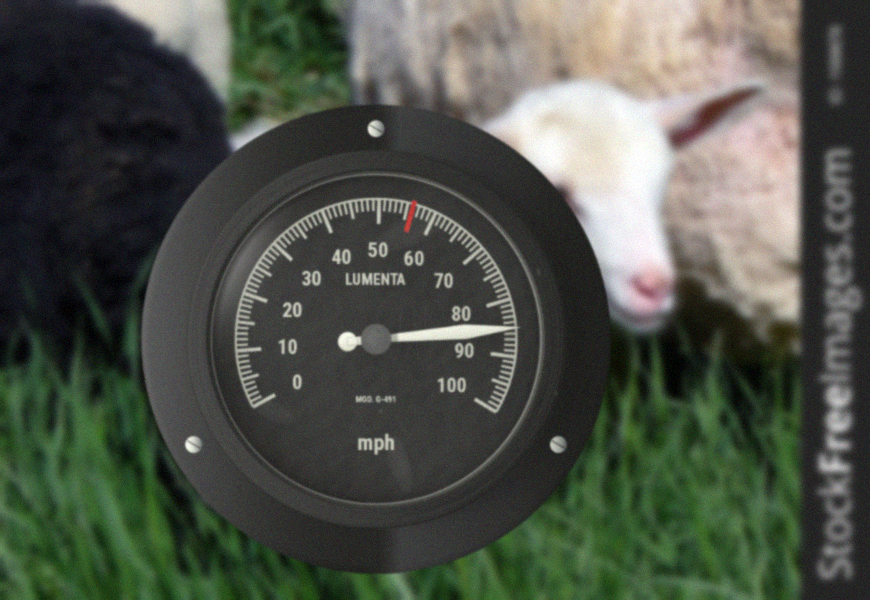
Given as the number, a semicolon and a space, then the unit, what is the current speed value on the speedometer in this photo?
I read 85; mph
